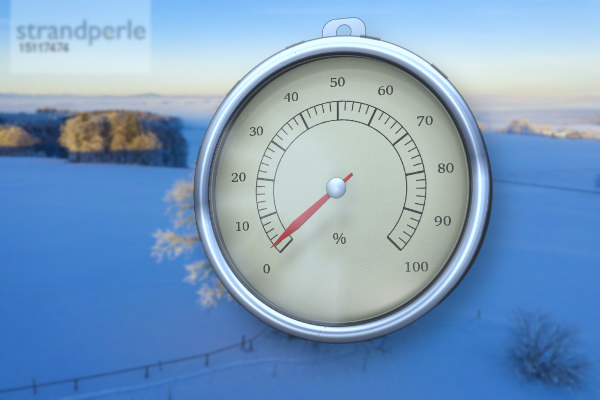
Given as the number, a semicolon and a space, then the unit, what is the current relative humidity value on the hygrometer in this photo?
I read 2; %
